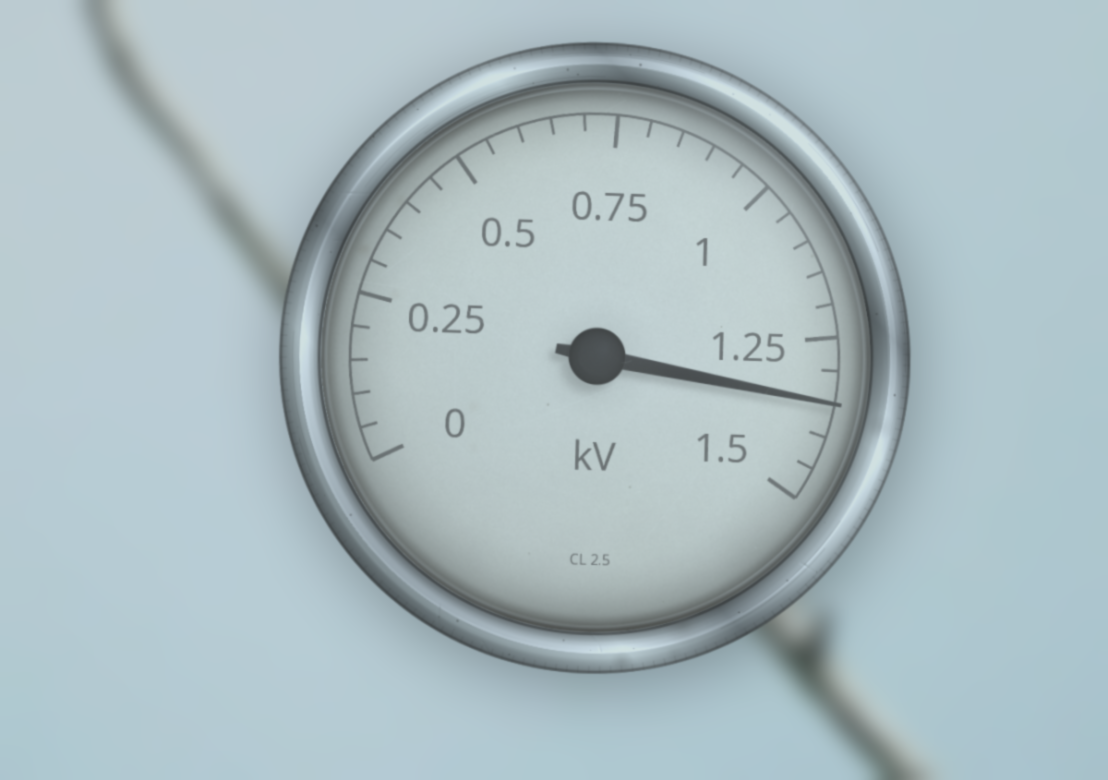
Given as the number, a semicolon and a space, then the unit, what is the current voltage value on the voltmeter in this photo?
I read 1.35; kV
